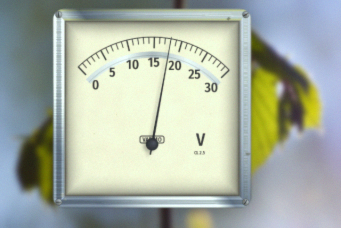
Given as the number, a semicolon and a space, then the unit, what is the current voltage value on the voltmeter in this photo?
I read 18; V
